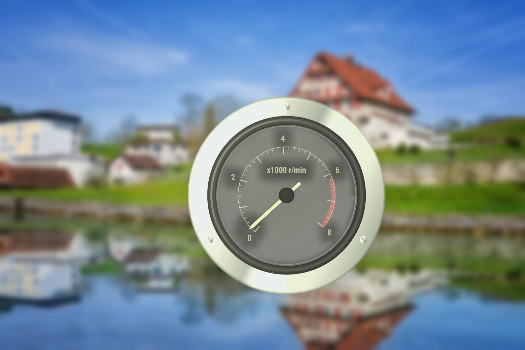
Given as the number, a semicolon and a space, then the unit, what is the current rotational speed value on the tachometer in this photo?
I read 200; rpm
